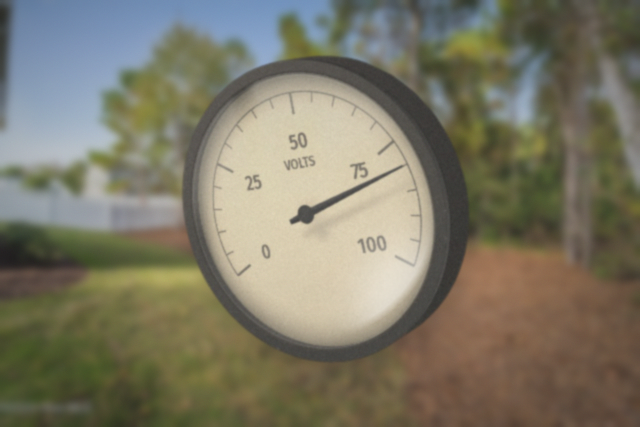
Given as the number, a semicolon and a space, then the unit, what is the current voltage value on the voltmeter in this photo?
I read 80; V
